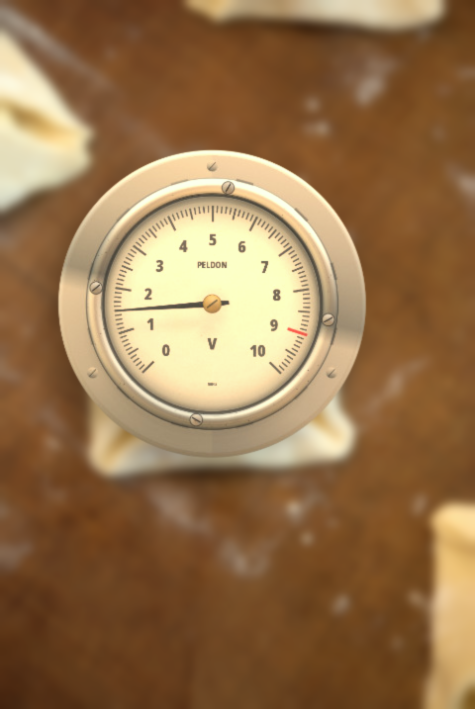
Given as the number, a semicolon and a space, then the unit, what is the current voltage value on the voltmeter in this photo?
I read 1.5; V
